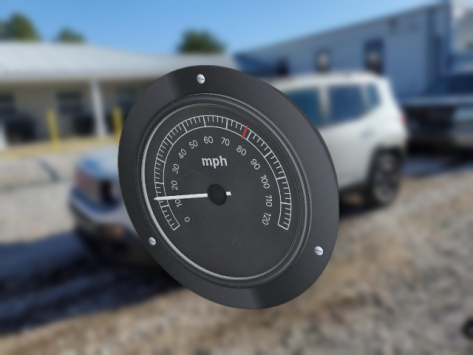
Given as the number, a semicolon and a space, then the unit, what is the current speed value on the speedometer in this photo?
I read 14; mph
